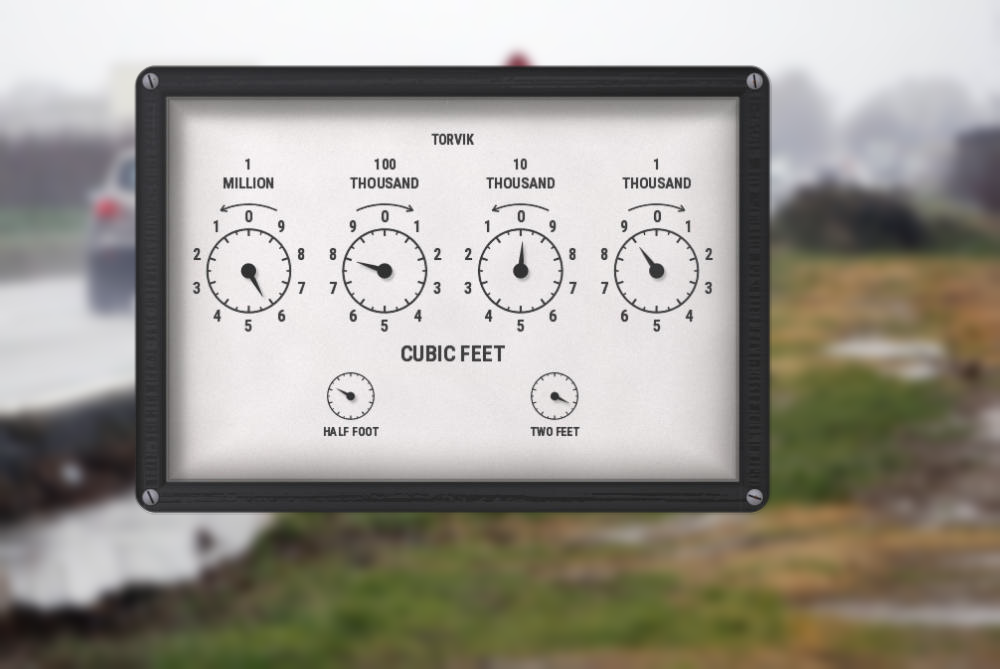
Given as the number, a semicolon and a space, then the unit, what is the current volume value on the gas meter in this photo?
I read 579900; ft³
